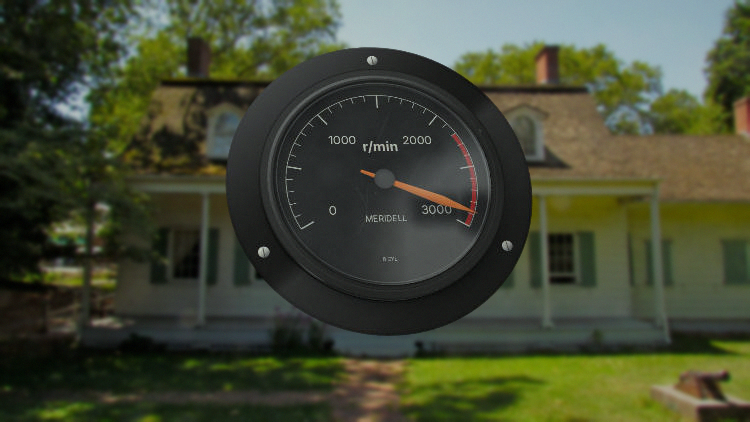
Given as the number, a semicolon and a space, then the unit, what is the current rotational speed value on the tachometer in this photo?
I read 2900; rpm
